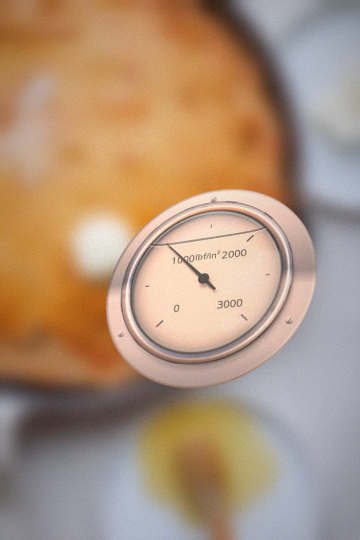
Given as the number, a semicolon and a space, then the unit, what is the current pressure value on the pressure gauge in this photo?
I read 1000; psi
